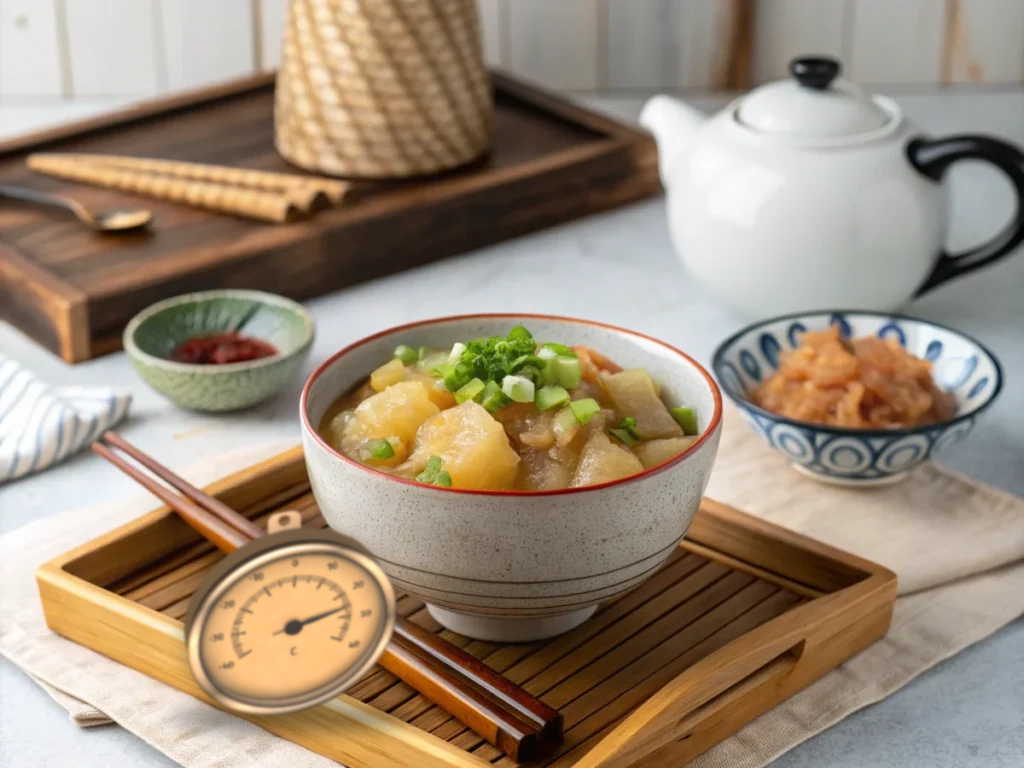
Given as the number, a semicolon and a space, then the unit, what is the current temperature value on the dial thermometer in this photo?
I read 25; °C
